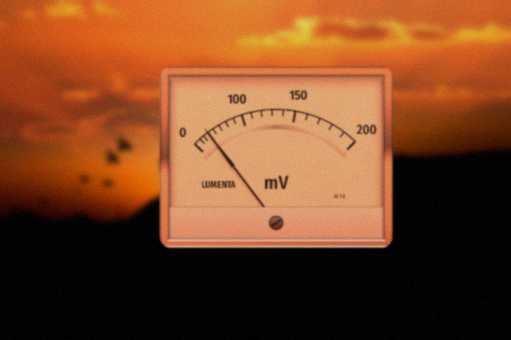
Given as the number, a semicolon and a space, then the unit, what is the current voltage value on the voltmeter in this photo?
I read 50; mV
